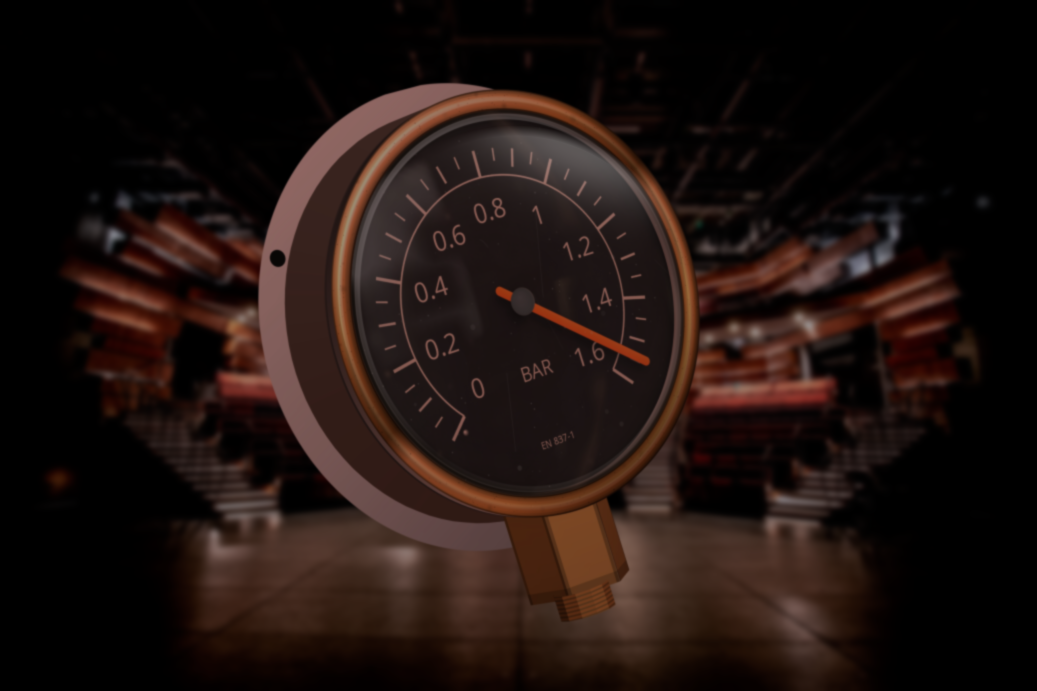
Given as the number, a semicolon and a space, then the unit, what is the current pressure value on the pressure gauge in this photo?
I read 1.55; bar
